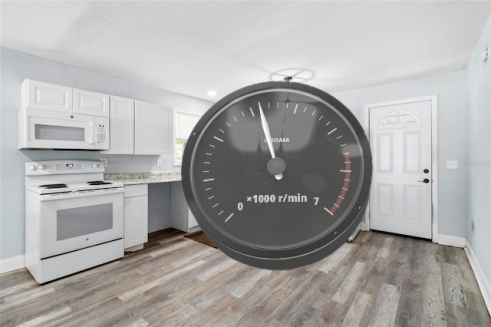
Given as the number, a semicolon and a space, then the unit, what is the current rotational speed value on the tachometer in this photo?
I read 3200; rpm
